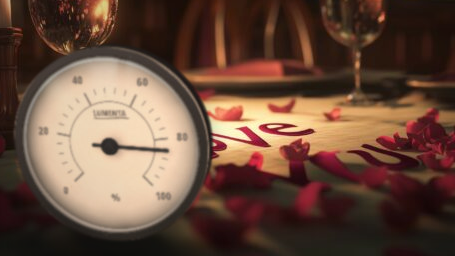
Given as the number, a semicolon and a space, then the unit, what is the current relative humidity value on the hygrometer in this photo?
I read 84; %
